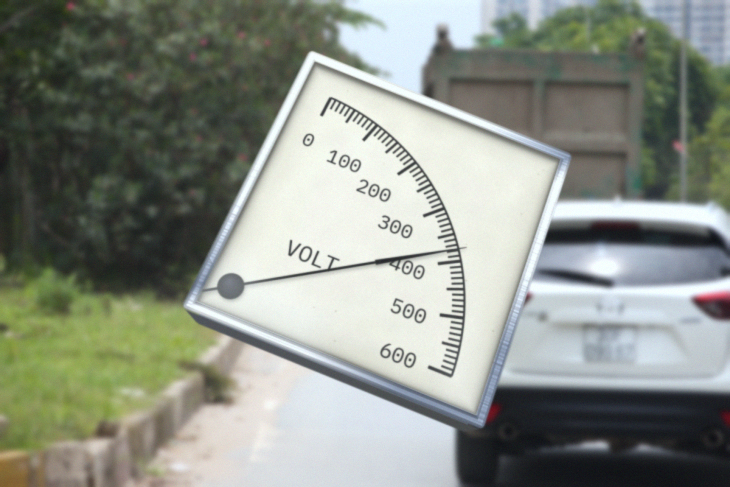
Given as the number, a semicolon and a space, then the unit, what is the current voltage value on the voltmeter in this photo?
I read 380; V
